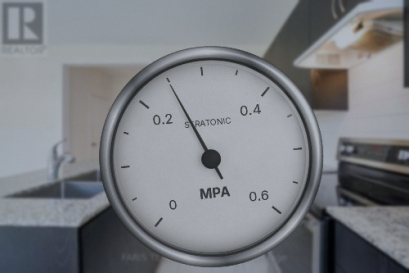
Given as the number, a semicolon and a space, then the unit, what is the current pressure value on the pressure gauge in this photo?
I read 0.25; MPa
